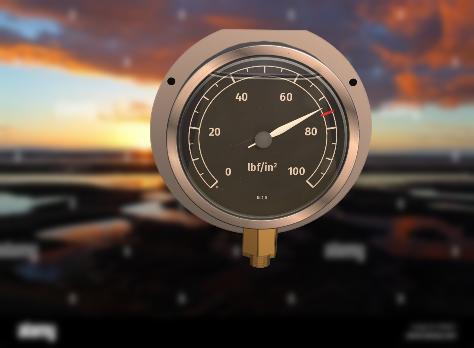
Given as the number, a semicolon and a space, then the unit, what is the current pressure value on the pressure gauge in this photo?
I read 72.5; psi
